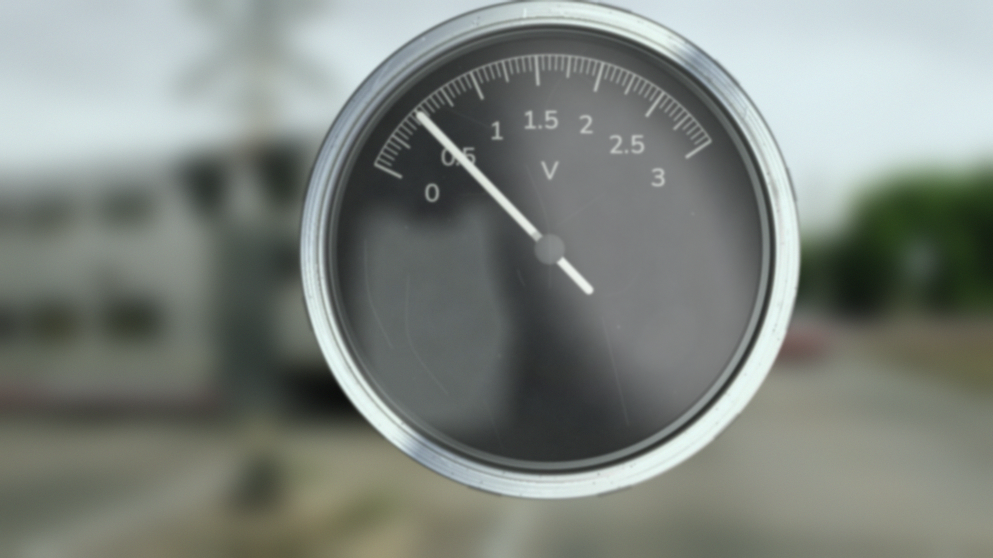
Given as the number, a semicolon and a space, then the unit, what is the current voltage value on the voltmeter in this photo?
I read 0.5; V
